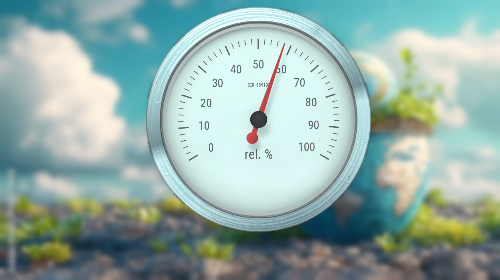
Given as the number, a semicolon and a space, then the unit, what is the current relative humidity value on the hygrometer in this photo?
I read 58; %
